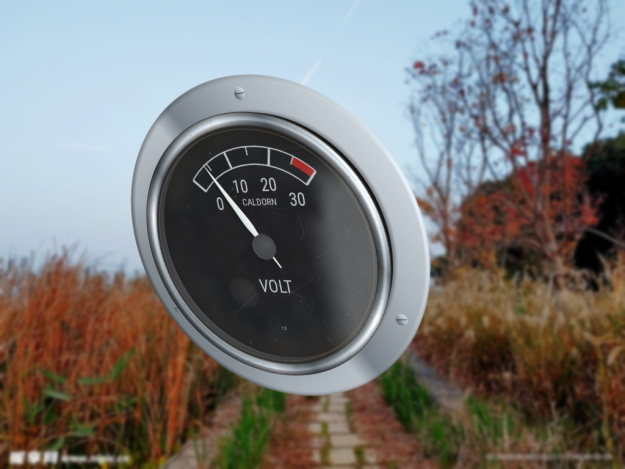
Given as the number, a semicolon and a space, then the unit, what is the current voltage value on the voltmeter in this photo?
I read 5; V
